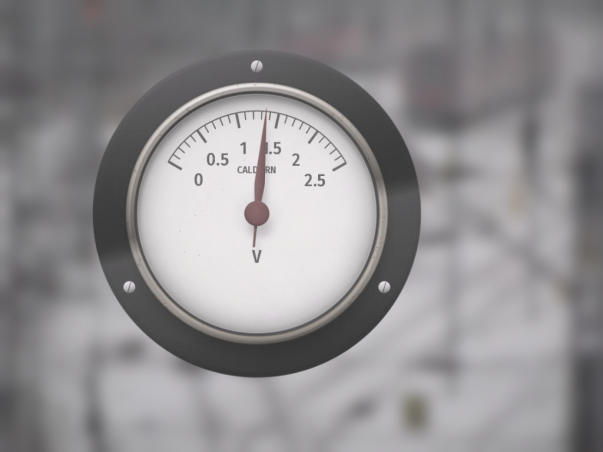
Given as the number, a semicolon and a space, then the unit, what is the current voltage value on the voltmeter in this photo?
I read 1.35; V
